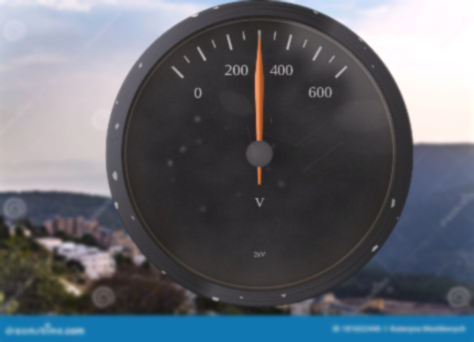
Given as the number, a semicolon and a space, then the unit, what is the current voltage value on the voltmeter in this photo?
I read 300; V
